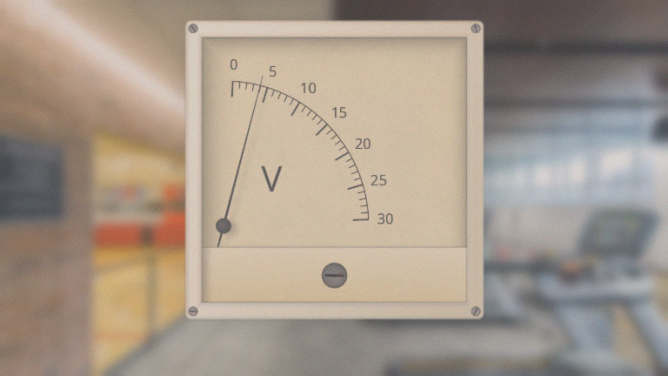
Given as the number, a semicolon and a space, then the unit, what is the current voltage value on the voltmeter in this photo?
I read 4; V
